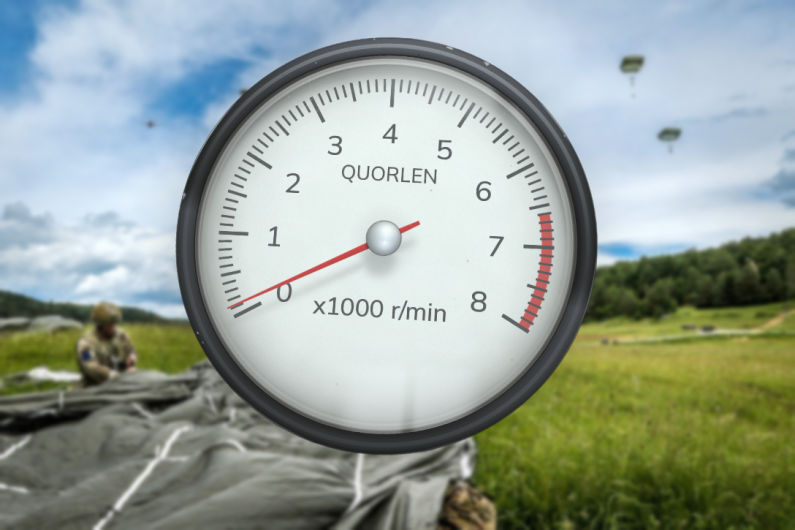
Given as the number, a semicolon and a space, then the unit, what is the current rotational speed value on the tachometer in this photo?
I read 100; rpm
